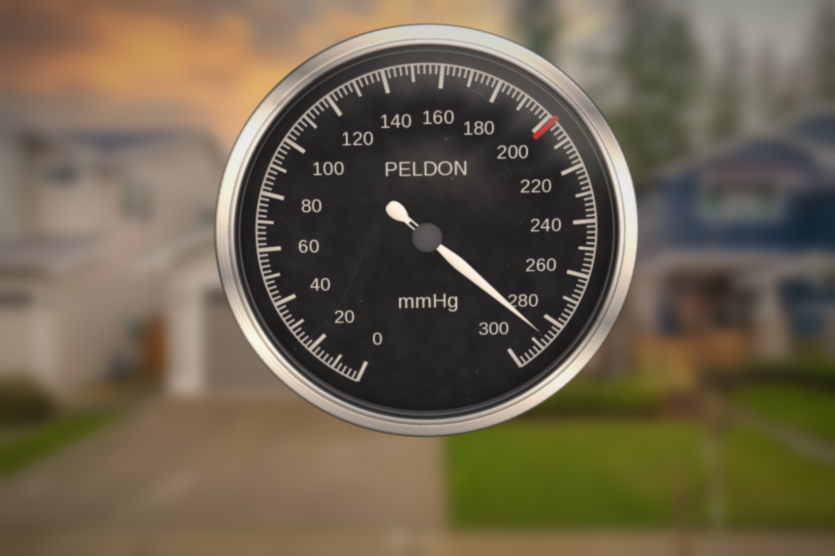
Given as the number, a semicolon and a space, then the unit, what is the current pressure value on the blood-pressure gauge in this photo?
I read 286; mmHg
